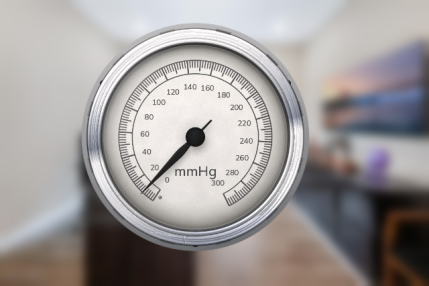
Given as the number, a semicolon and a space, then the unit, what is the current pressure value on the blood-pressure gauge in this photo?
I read 10; mmHg
